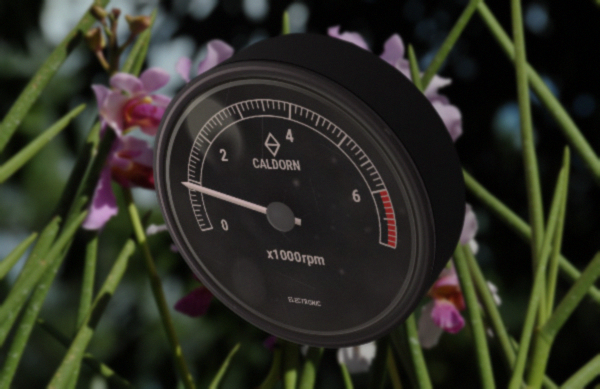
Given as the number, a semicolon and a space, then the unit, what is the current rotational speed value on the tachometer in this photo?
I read 1000; rpm
